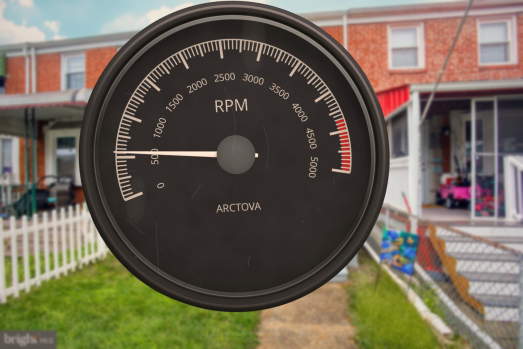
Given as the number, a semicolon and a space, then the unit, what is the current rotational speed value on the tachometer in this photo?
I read 550; rpm
